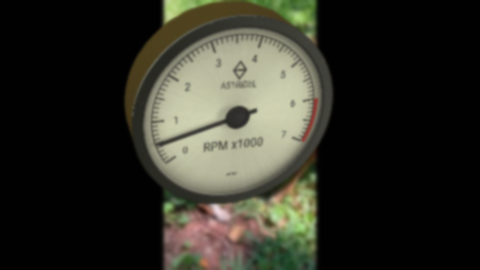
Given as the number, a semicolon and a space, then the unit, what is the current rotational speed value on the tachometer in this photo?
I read 500; rpm
